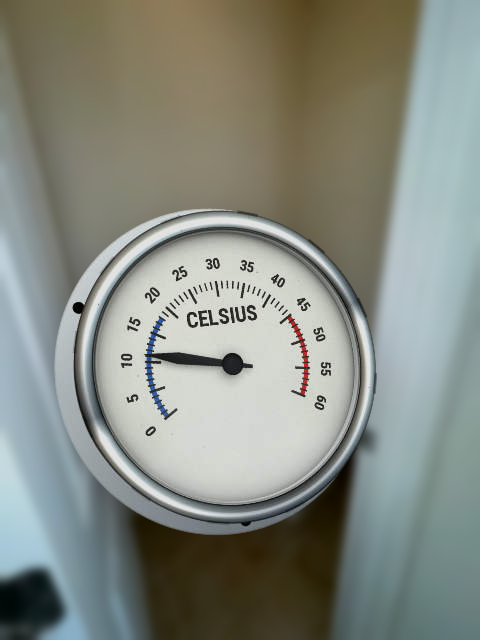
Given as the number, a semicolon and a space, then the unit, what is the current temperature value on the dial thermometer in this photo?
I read 11; °C
